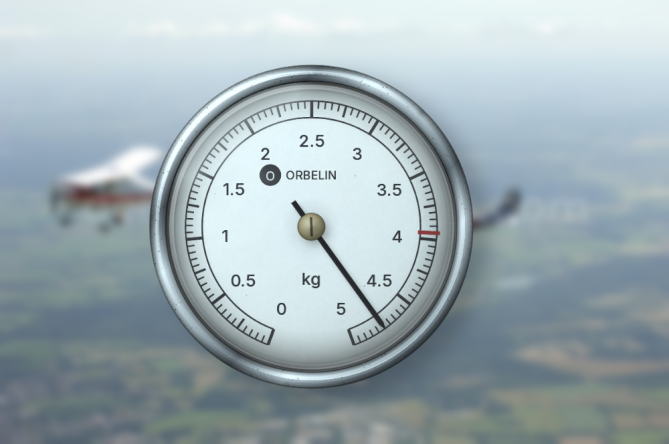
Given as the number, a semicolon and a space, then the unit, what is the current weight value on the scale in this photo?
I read 4.75; kg
